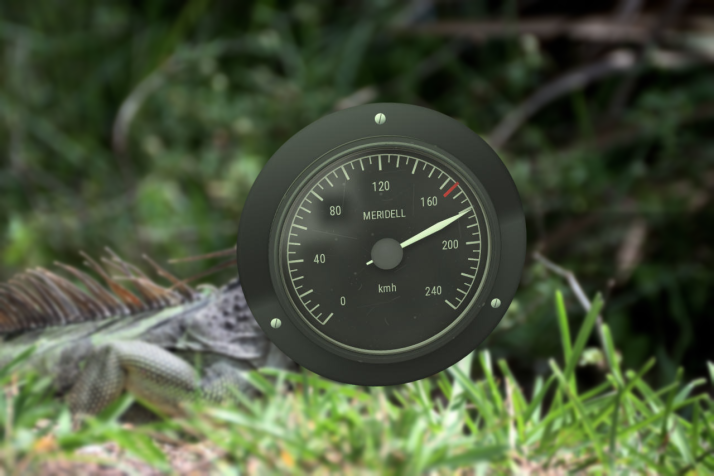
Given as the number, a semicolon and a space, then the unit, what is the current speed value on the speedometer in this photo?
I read 180; km/h
